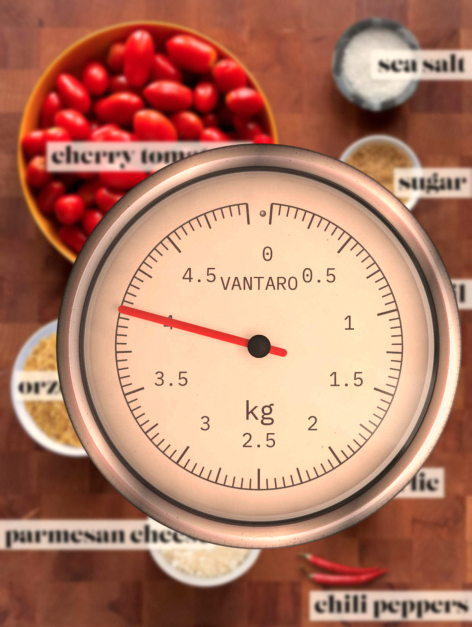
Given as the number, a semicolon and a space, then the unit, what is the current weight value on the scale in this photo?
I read 4; kg
